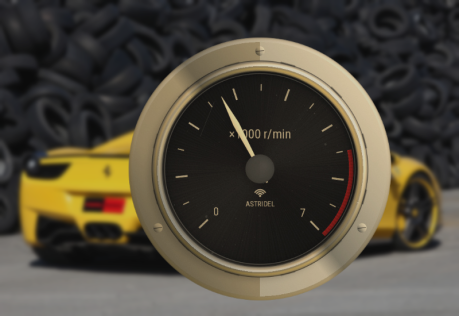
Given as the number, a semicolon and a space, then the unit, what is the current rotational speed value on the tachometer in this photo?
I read 2750; rpm
